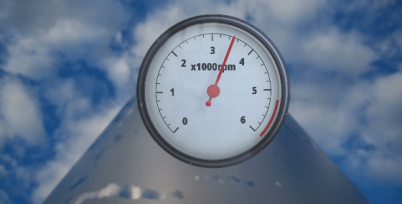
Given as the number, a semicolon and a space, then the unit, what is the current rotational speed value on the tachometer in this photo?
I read 3500; rpm
